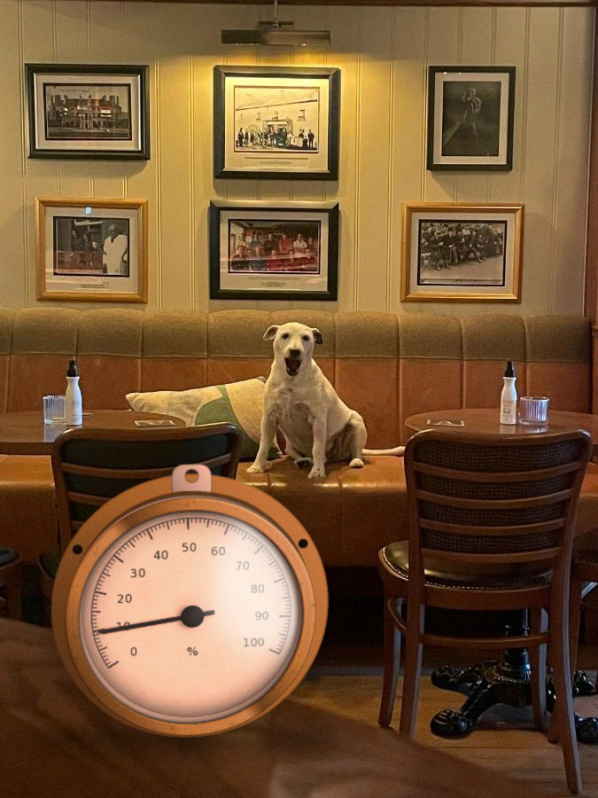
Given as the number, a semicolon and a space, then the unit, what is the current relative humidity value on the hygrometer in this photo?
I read 10; %
